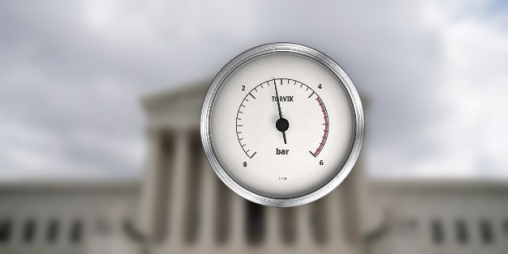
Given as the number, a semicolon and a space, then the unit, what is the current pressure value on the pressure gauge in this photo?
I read 2.8; bar
